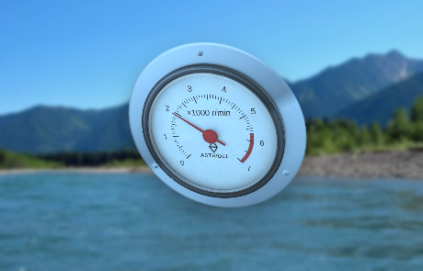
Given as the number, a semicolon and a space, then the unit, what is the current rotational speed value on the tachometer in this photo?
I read 2000; rpm
